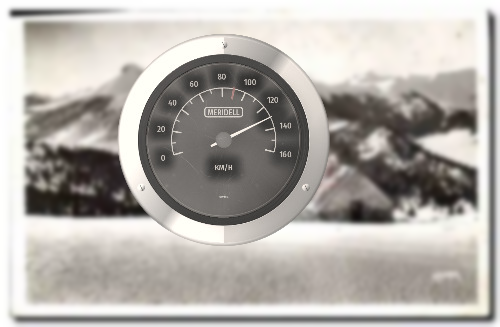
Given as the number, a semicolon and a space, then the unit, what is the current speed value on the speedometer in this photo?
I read 130; km/h
